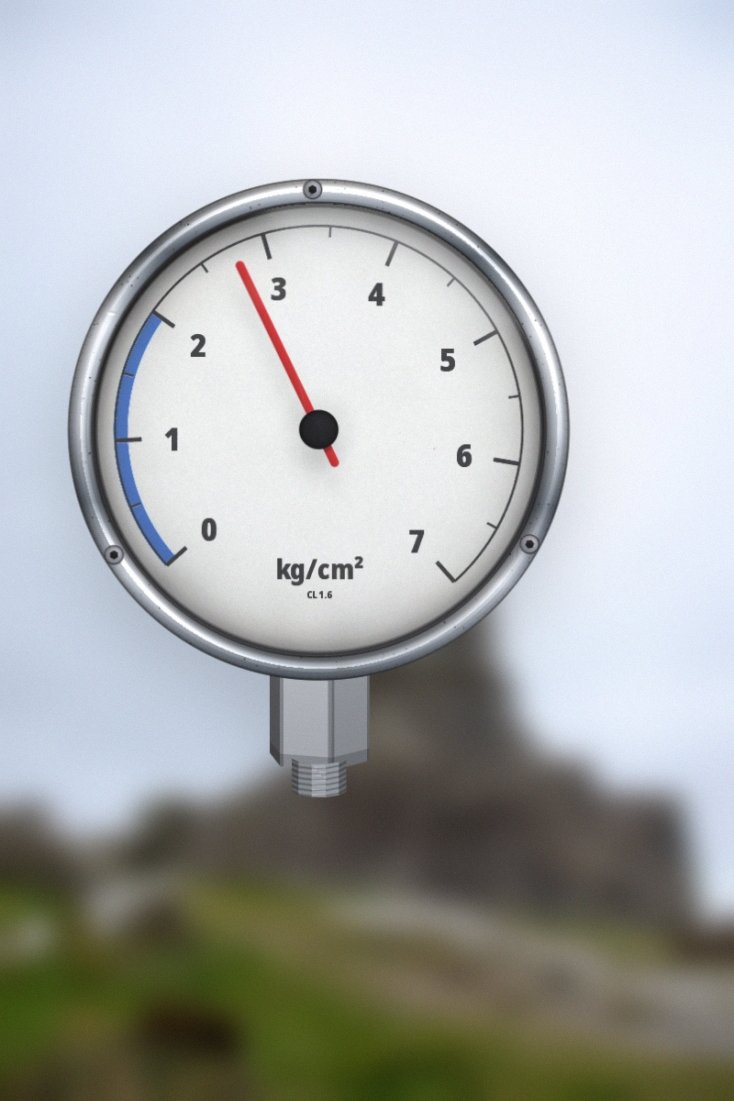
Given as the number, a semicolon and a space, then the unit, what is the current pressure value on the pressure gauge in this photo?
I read 2.75; kg/cm²
